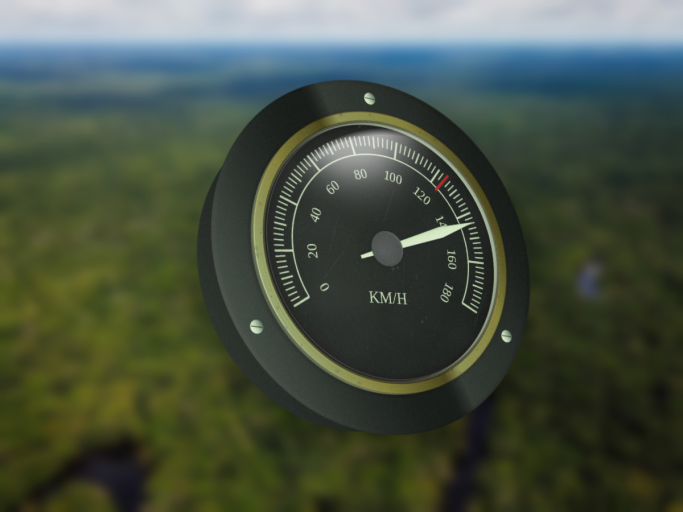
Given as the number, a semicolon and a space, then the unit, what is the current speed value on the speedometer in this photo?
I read 144; km/h
